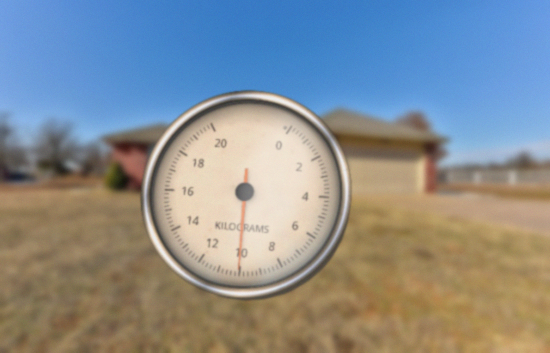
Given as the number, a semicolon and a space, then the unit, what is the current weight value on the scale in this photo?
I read 10; kg
